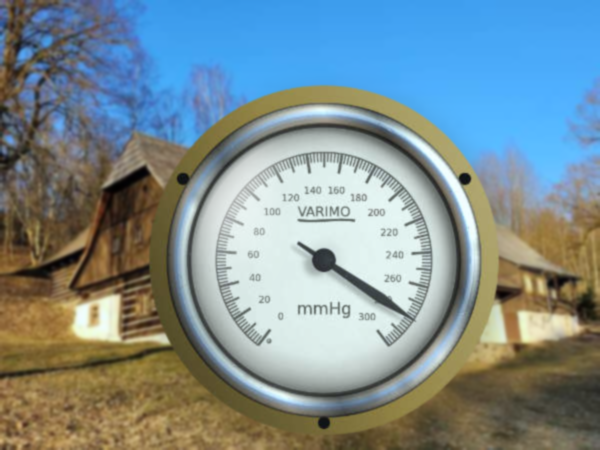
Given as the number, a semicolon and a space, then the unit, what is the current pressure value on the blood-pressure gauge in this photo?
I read 280; mmHg
